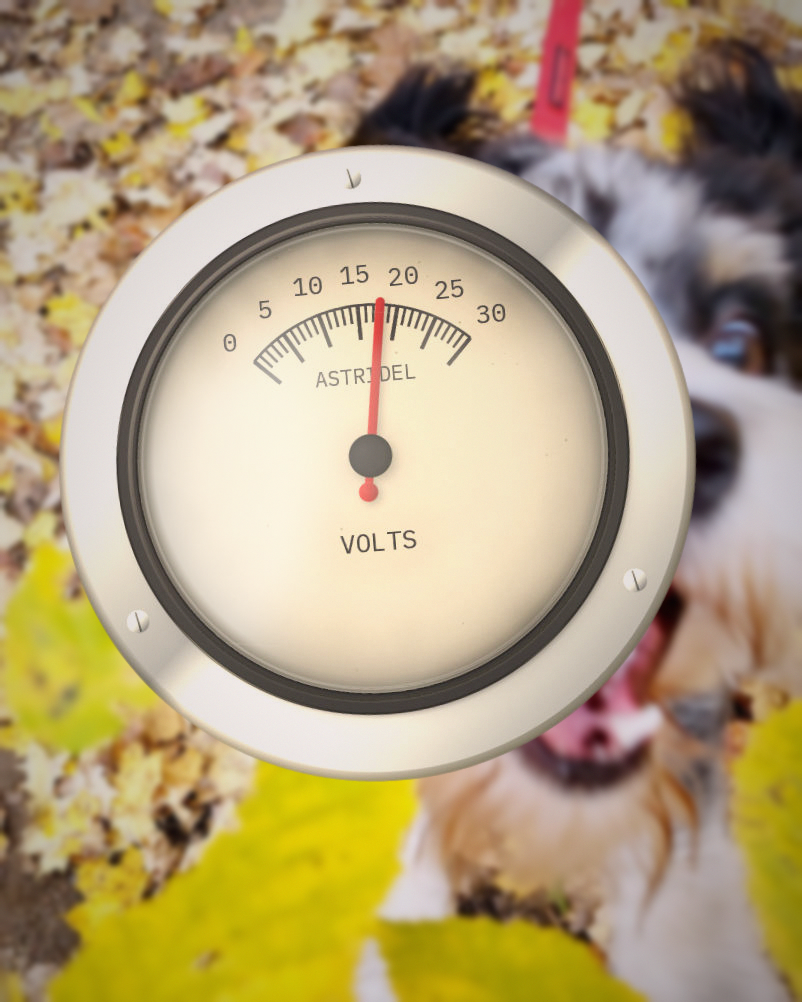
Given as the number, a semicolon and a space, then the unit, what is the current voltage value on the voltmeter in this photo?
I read 18; V
